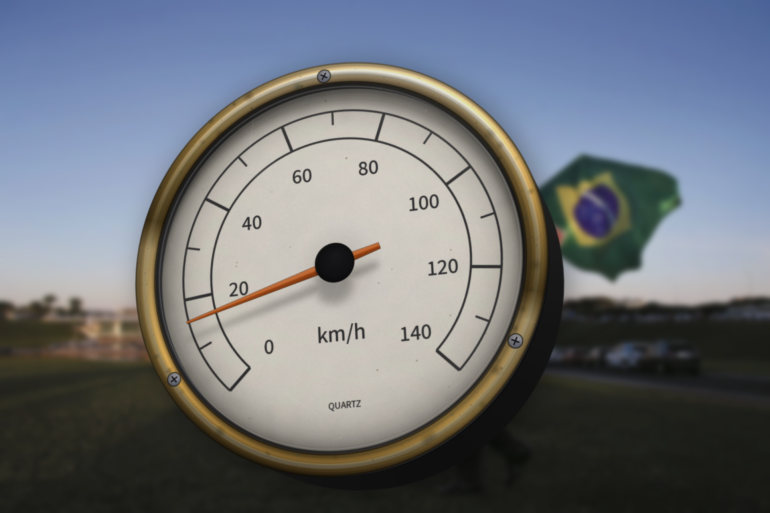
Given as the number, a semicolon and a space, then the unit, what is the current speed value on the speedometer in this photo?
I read 15; km/h
